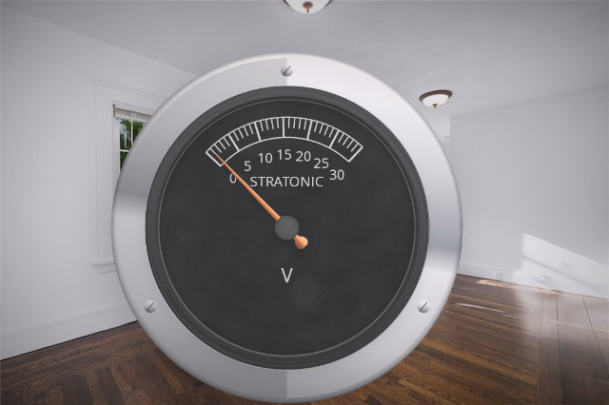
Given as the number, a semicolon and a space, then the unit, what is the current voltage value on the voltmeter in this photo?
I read 1; V
